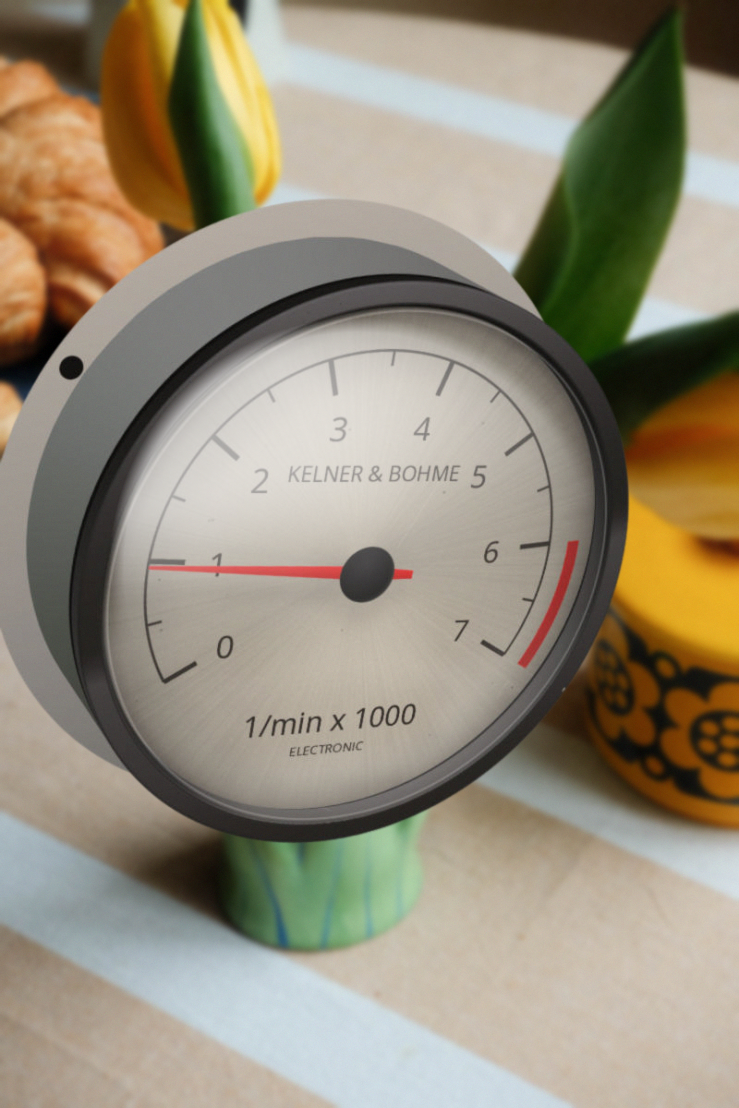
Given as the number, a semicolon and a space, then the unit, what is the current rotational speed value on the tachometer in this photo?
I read 1000; rpm
